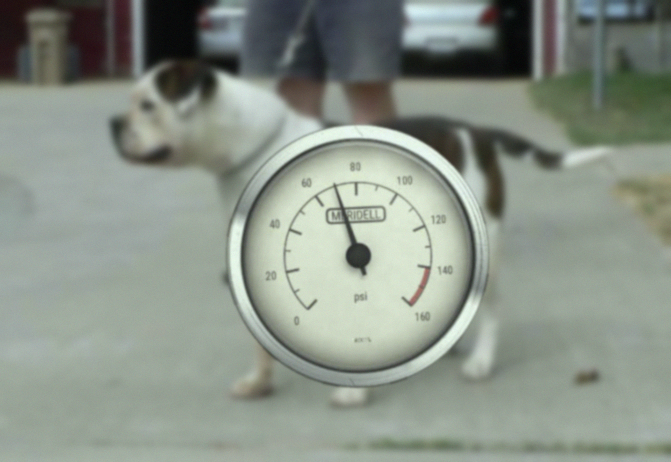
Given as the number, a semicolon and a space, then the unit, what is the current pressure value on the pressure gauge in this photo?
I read 70; psi
